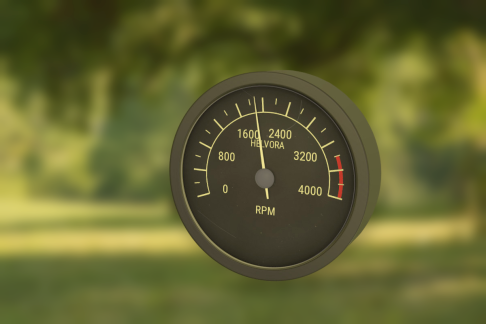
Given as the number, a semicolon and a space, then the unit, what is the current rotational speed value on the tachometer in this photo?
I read 1900; rpm
